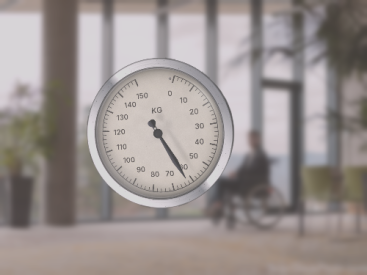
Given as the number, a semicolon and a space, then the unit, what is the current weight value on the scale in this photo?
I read 62; kg
